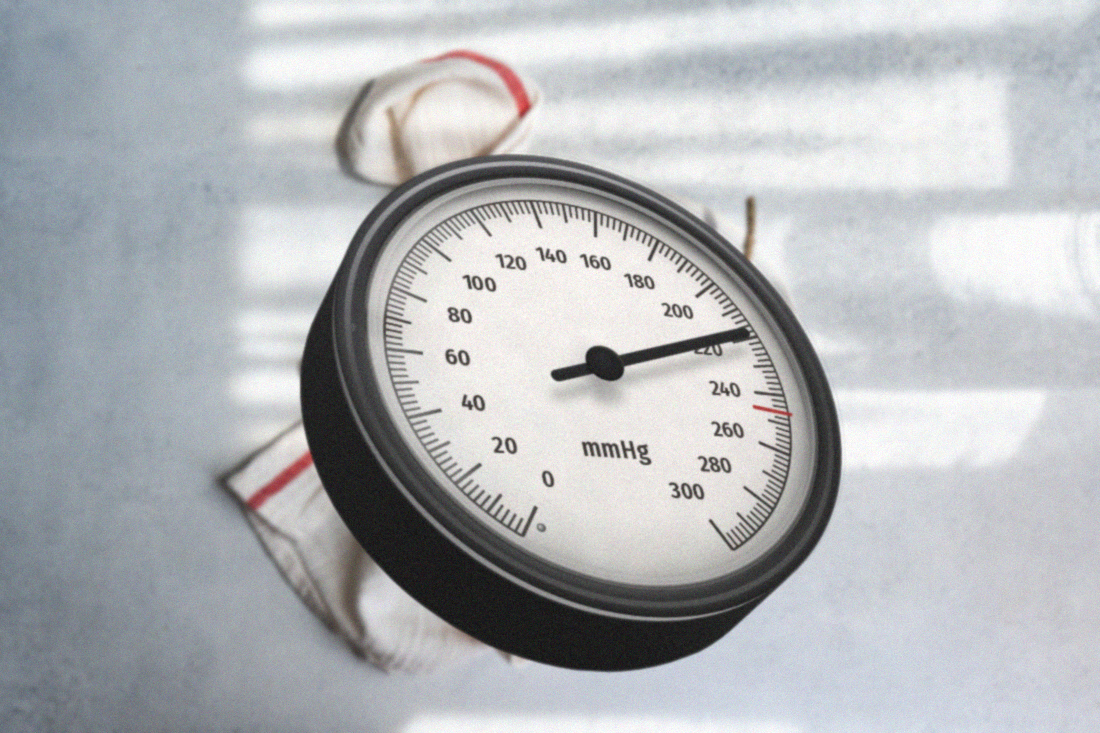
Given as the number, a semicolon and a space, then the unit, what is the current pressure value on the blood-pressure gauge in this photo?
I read 220; mmHg
